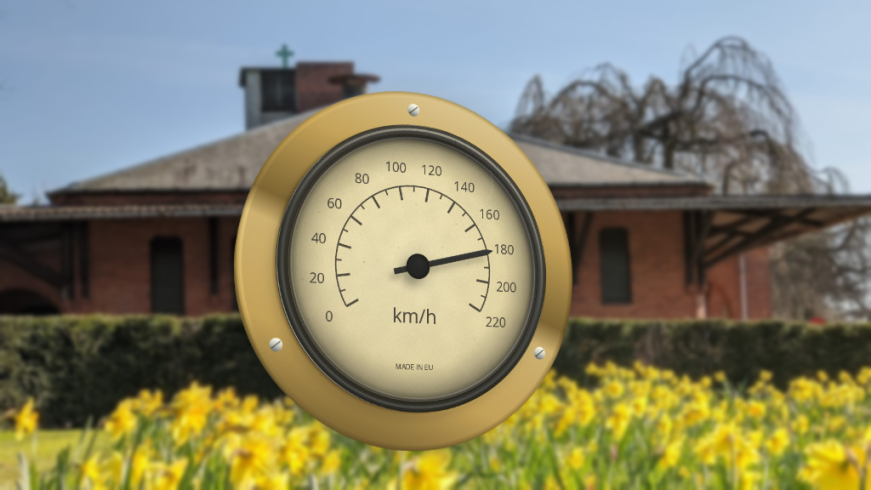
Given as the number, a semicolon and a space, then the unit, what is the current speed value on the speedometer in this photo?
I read 180; km/h
